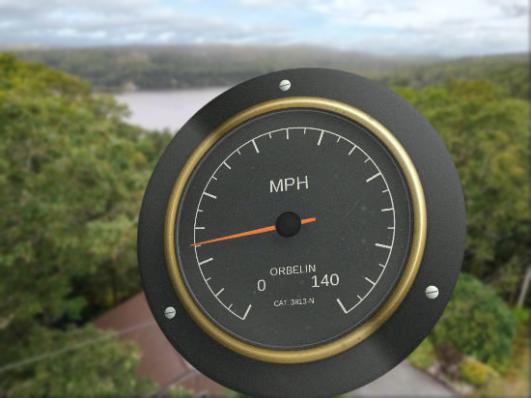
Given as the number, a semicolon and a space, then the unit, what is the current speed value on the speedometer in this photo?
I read 25; mph
